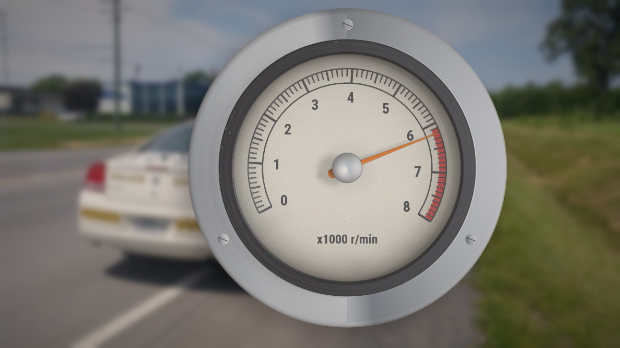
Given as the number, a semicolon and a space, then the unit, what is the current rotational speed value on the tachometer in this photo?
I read 6200; rpm
